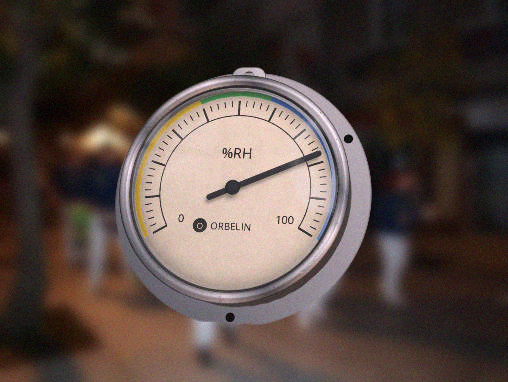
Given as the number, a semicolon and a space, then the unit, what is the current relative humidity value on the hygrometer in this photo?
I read 78; %
